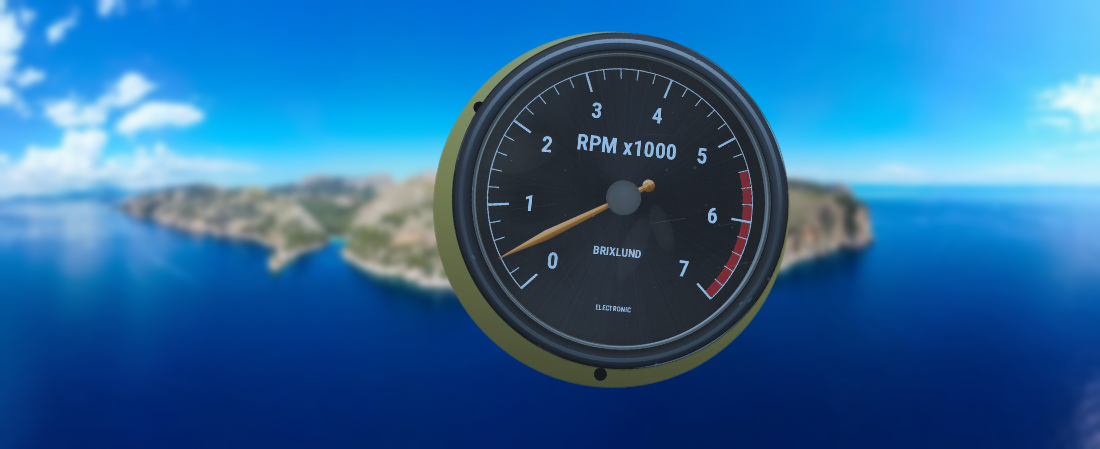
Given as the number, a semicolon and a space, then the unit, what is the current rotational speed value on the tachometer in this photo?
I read 400; rpm
